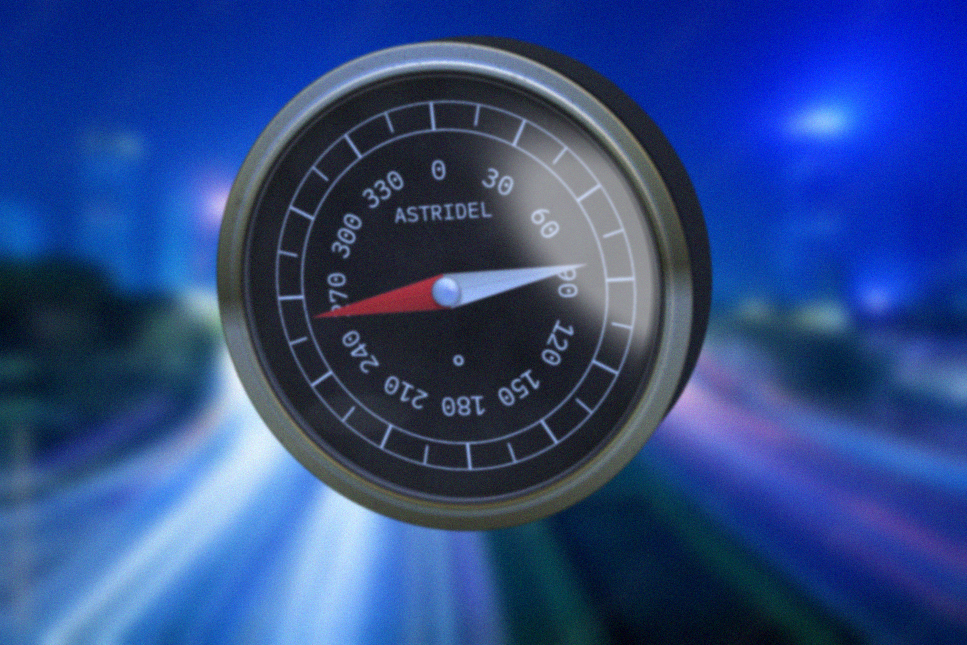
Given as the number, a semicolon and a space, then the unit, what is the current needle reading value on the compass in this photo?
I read 262.5; °
